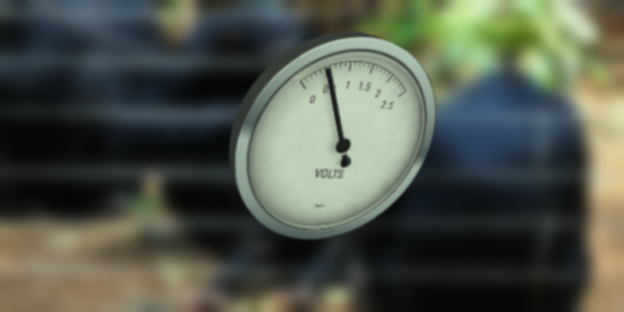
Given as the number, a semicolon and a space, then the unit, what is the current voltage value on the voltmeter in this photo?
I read 0.5; V
